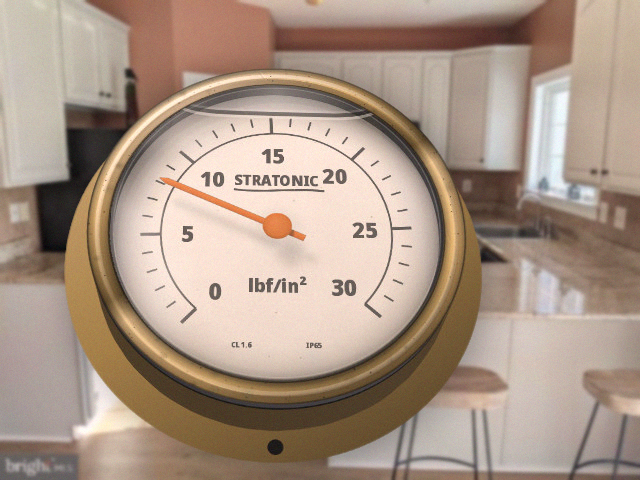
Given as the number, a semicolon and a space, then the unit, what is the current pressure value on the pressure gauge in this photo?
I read 8; psi
